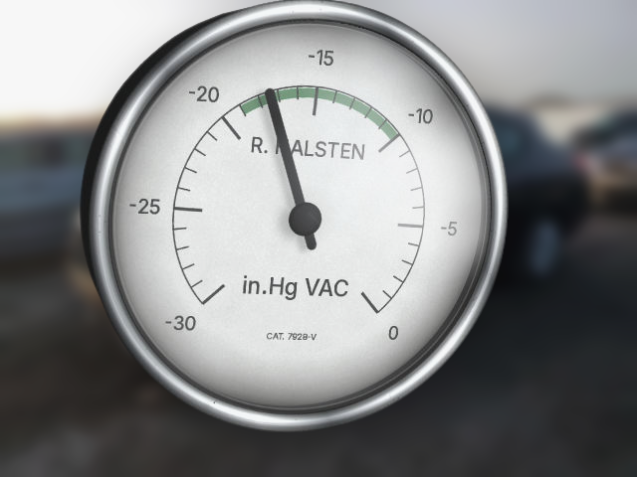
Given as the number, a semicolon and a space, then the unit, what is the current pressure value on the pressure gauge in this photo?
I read -17.5; inHg
